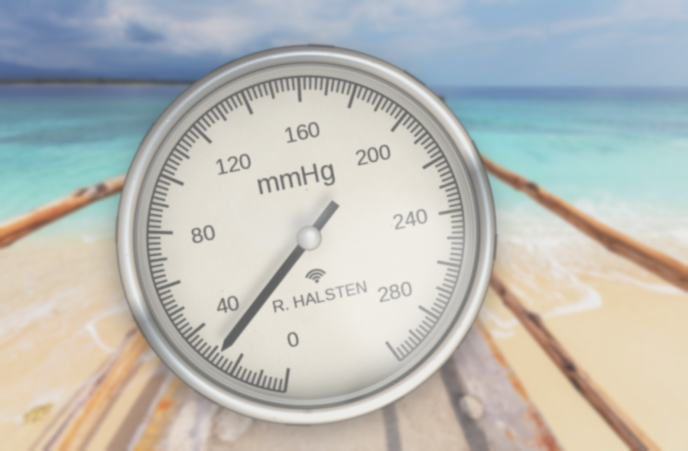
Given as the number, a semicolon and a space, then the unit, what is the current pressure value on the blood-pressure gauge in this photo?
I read 28; mmHg
